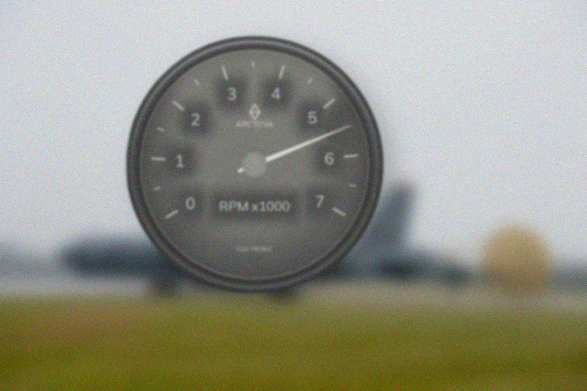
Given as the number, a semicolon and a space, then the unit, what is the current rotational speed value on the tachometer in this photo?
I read 5500; rpm
